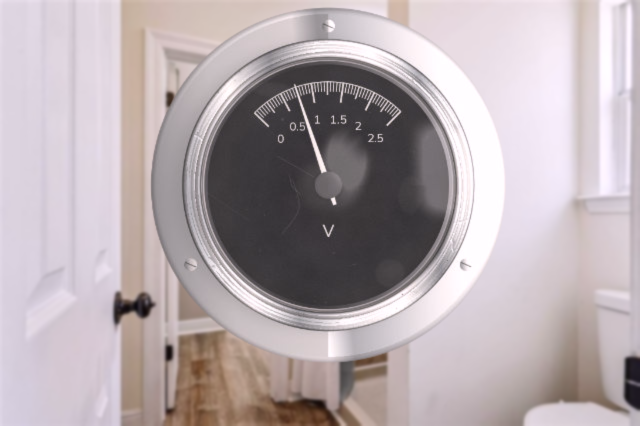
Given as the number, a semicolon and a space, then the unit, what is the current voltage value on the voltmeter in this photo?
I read 0.75; V
